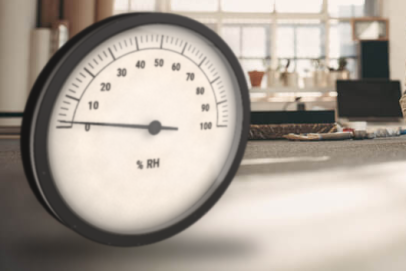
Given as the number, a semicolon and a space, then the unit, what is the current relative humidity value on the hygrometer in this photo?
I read 2; %
